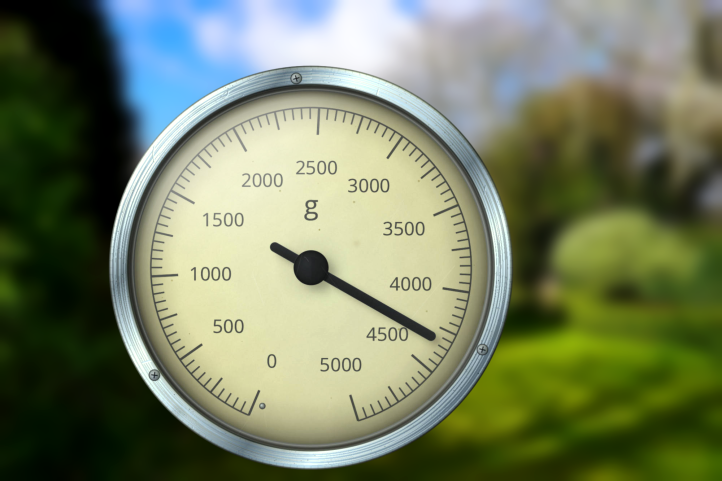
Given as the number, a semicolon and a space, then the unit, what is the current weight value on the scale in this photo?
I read 4325; g
